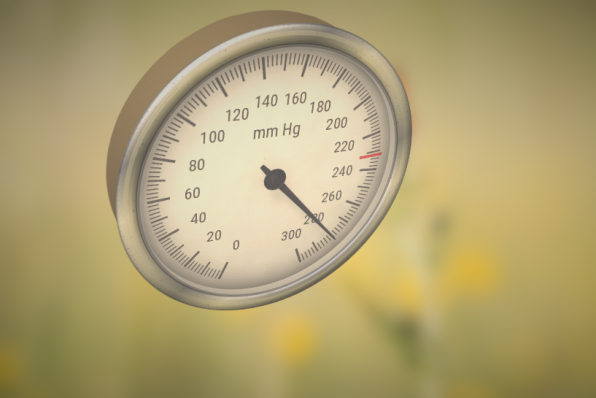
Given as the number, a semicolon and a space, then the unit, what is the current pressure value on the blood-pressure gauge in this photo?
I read 280; mmHg
